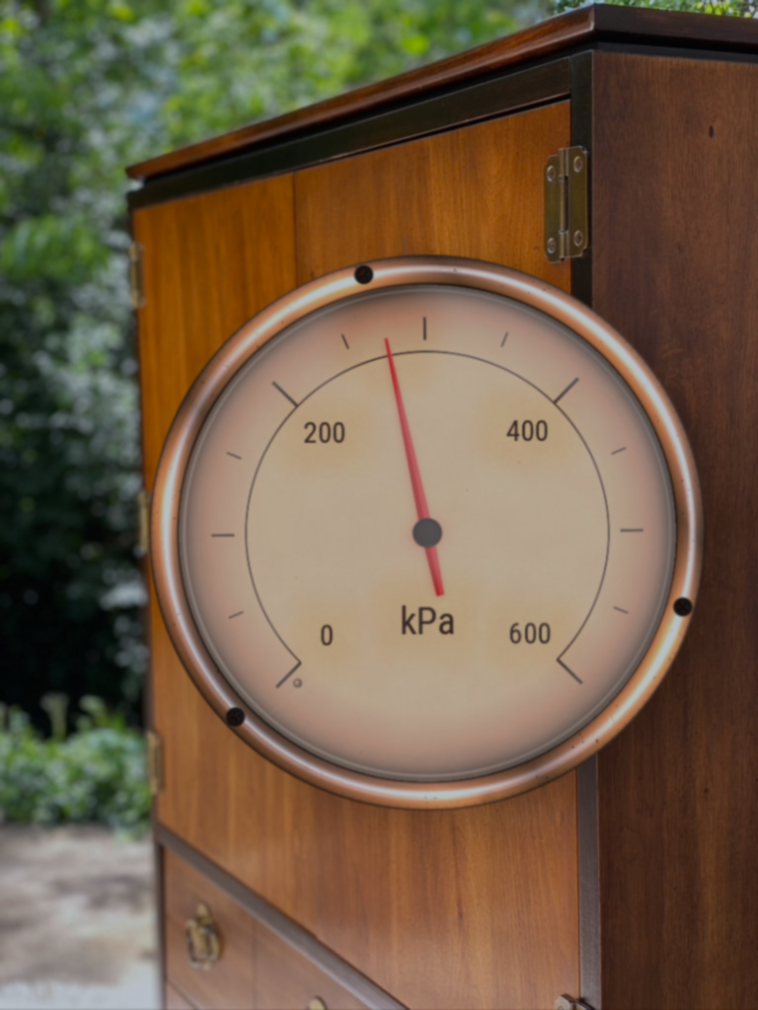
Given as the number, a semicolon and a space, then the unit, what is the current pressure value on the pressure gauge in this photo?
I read 275; kPa
